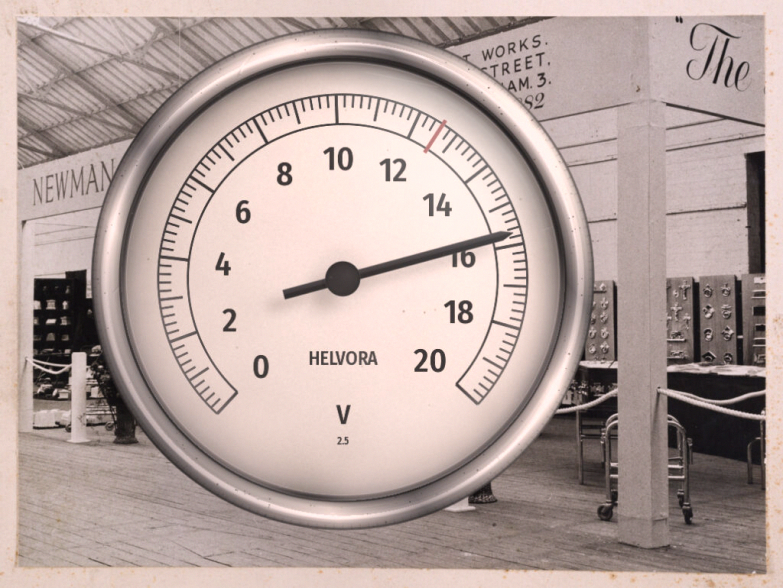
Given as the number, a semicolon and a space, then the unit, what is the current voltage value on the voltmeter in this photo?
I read 15.7; V
